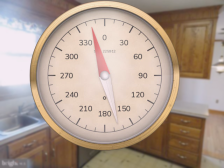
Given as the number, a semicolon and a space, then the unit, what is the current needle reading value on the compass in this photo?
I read 345; °
